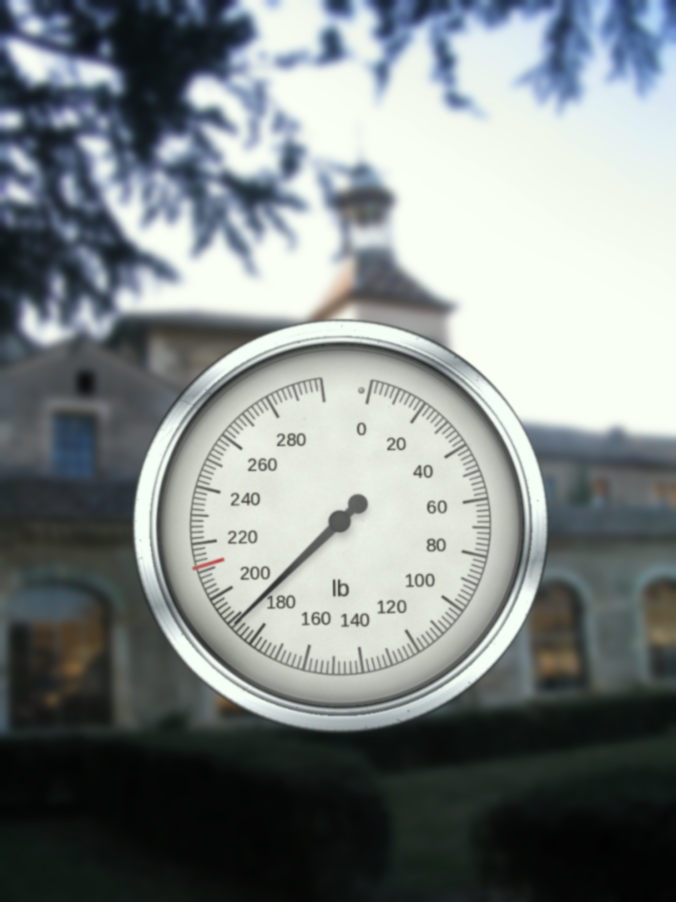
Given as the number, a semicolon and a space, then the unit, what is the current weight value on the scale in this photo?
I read 188; lb
